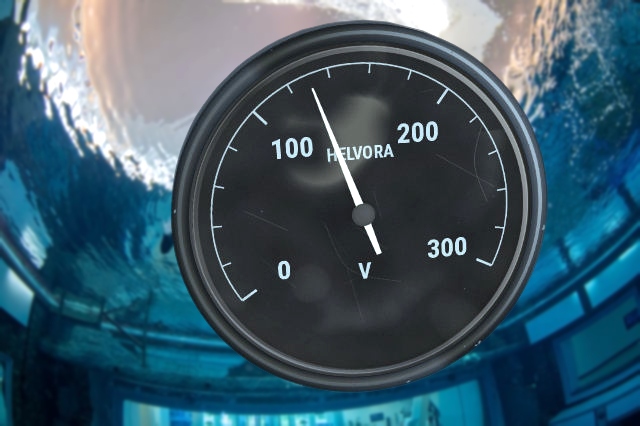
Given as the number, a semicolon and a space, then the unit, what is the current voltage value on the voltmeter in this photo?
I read 130; V
